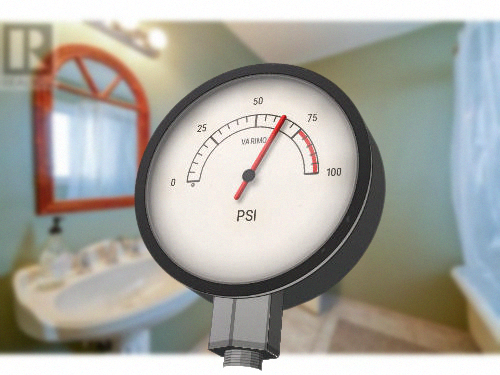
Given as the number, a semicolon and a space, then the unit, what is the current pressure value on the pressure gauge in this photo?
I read 65; psi
